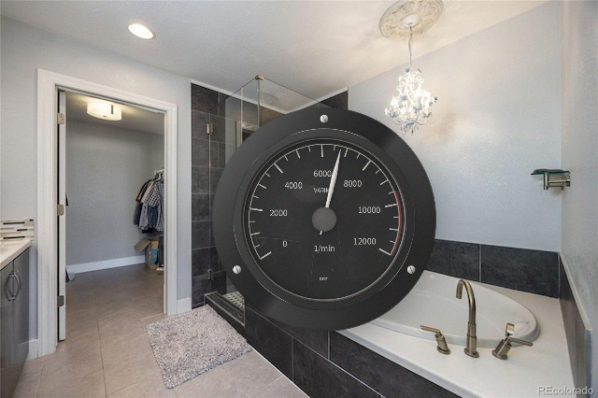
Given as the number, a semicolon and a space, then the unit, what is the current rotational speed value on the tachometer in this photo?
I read 6750; rpm
